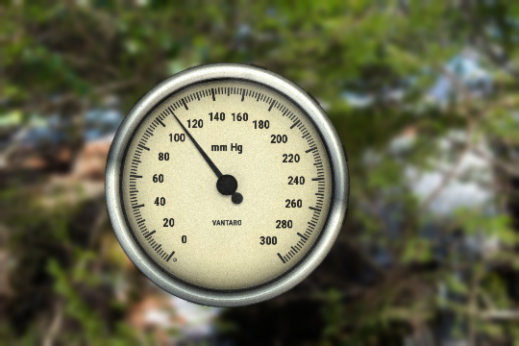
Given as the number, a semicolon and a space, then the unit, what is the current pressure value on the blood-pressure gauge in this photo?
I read 110; mmHg
